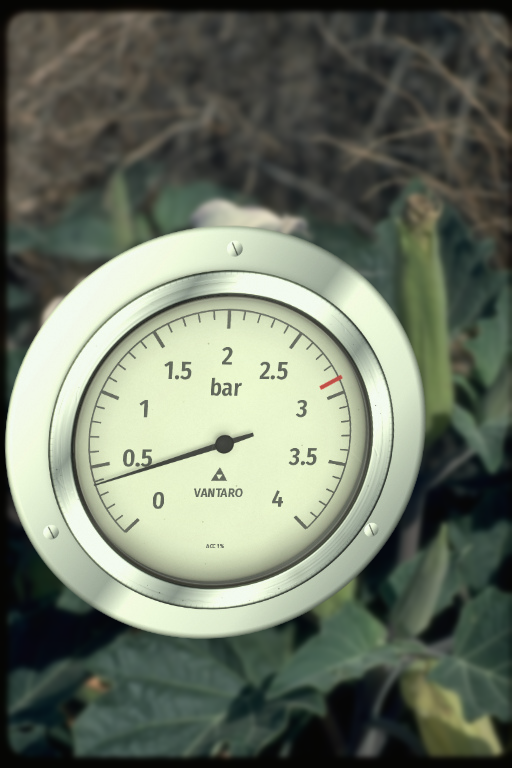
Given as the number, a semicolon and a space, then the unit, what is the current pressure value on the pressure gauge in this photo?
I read 0.4; bar
